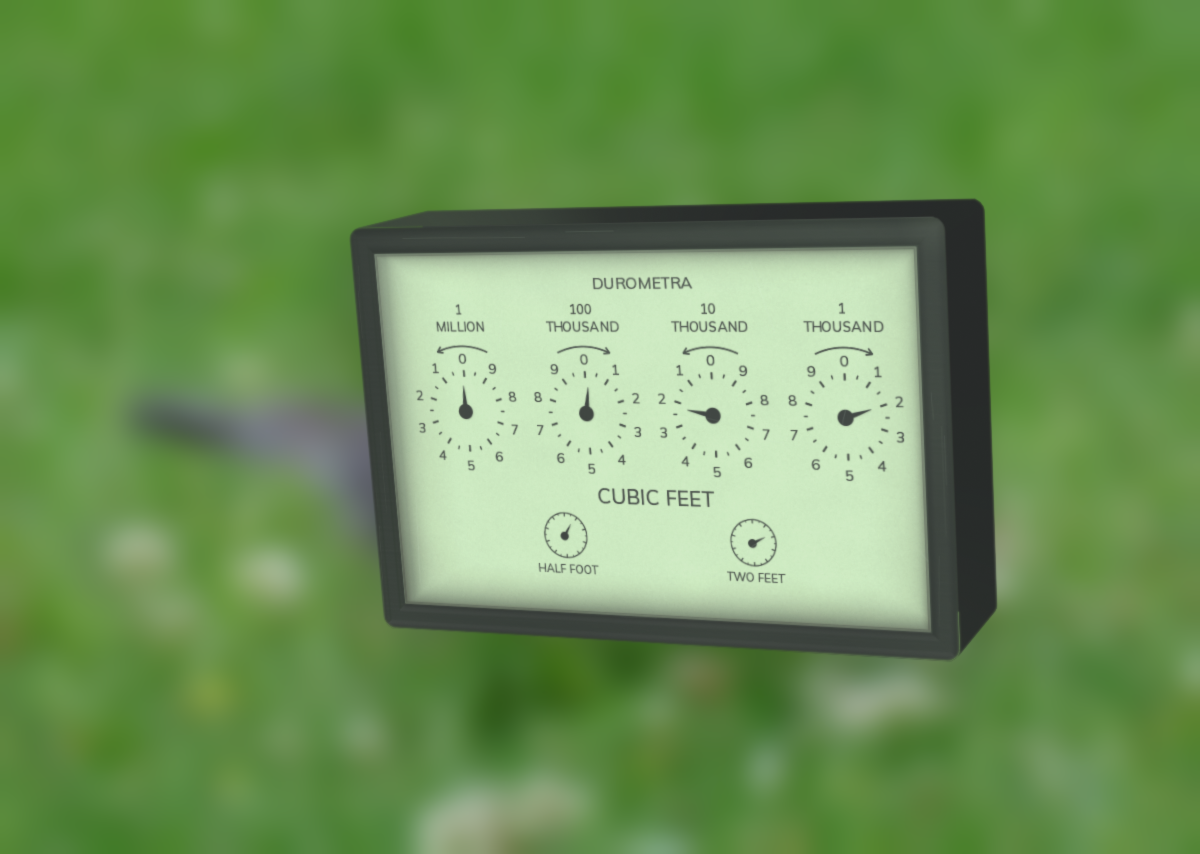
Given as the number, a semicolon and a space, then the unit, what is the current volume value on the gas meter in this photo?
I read 2200; ft³
